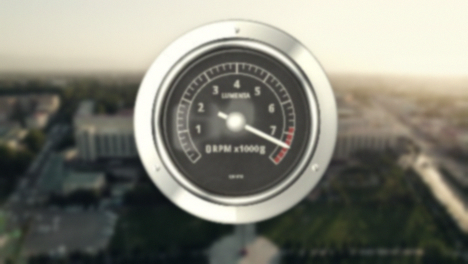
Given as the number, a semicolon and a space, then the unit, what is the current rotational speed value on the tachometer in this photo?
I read 7400; rpm
